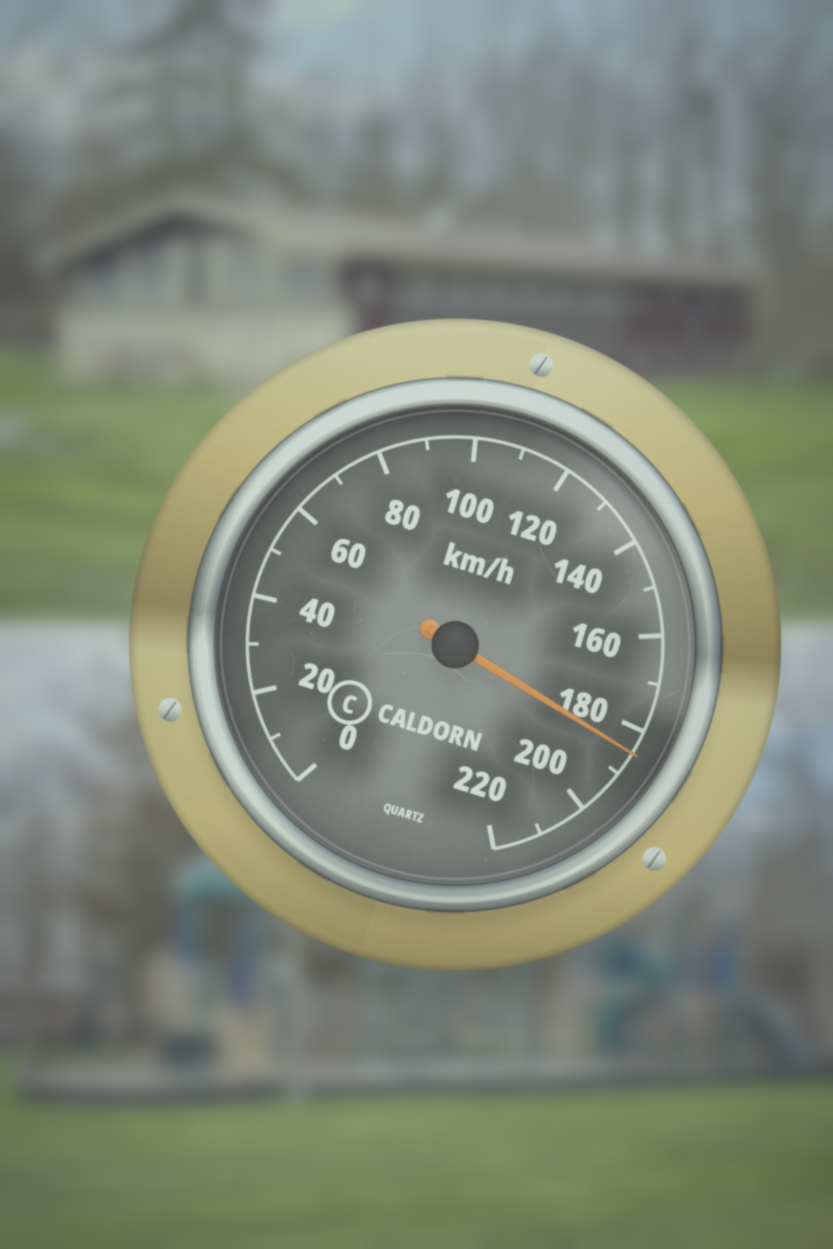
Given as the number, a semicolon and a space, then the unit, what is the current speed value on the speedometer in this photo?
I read 185; km/h
